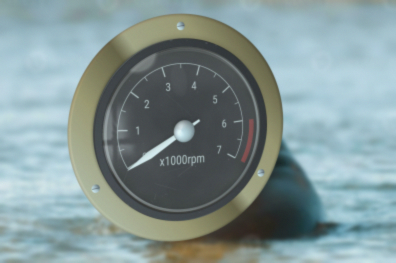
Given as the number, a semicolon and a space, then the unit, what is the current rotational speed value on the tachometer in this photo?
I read 0; rpm
